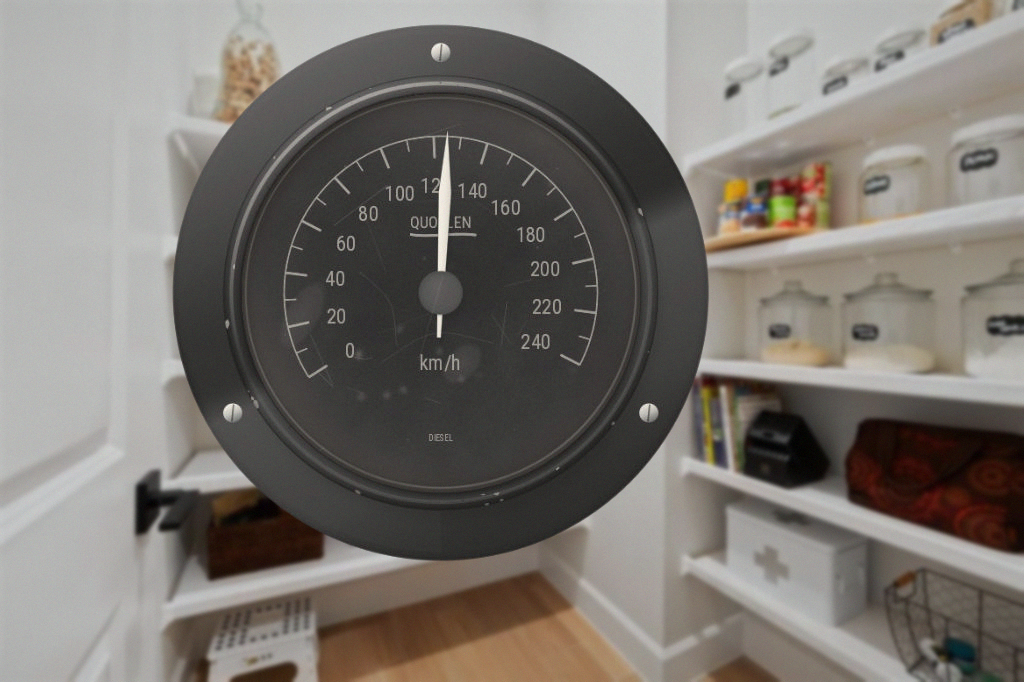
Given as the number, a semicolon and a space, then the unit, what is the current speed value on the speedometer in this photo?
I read 125; km/h
